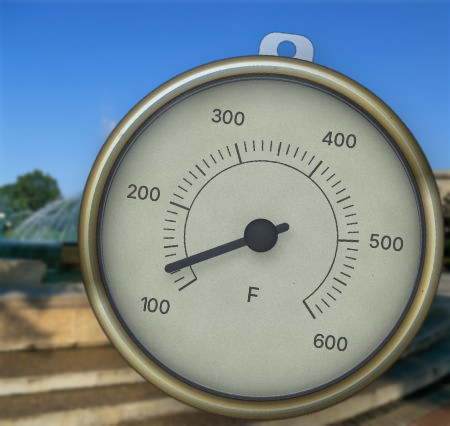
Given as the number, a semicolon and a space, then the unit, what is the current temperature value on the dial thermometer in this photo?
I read 125; °F
